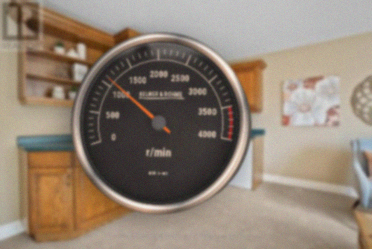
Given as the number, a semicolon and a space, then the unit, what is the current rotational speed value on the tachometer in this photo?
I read 1100; rpm
